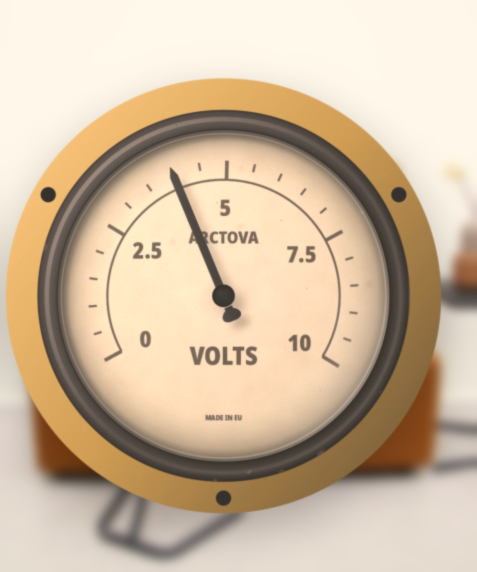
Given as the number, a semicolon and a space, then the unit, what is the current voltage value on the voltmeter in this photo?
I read 4; V
